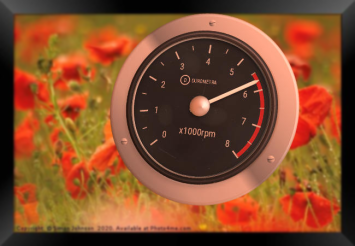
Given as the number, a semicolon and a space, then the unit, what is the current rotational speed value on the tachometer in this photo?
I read 5750; rpm
